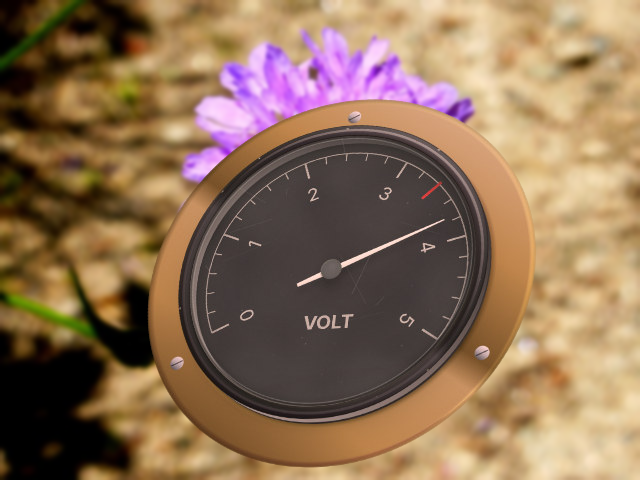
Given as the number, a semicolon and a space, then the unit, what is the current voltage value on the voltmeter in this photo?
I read 3.8; V
